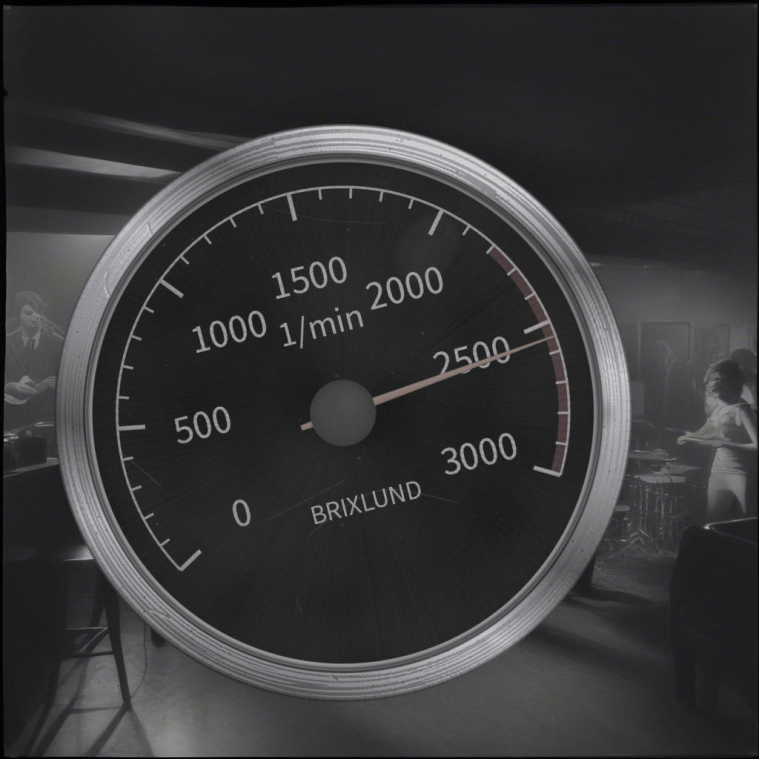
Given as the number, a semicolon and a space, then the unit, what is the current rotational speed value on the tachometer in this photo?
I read 2550; rpm
